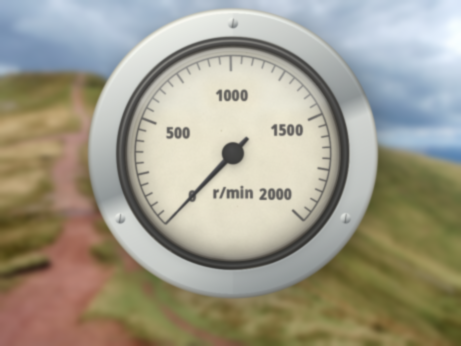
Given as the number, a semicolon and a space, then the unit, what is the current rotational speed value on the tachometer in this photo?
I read 0; rpm
